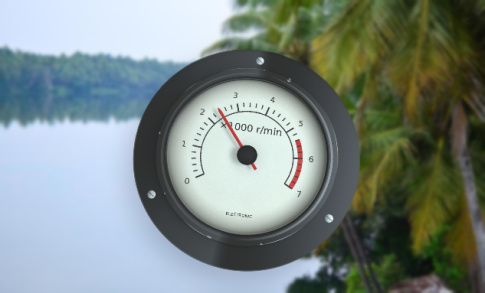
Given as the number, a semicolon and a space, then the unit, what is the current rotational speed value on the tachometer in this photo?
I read 2400; rpm
